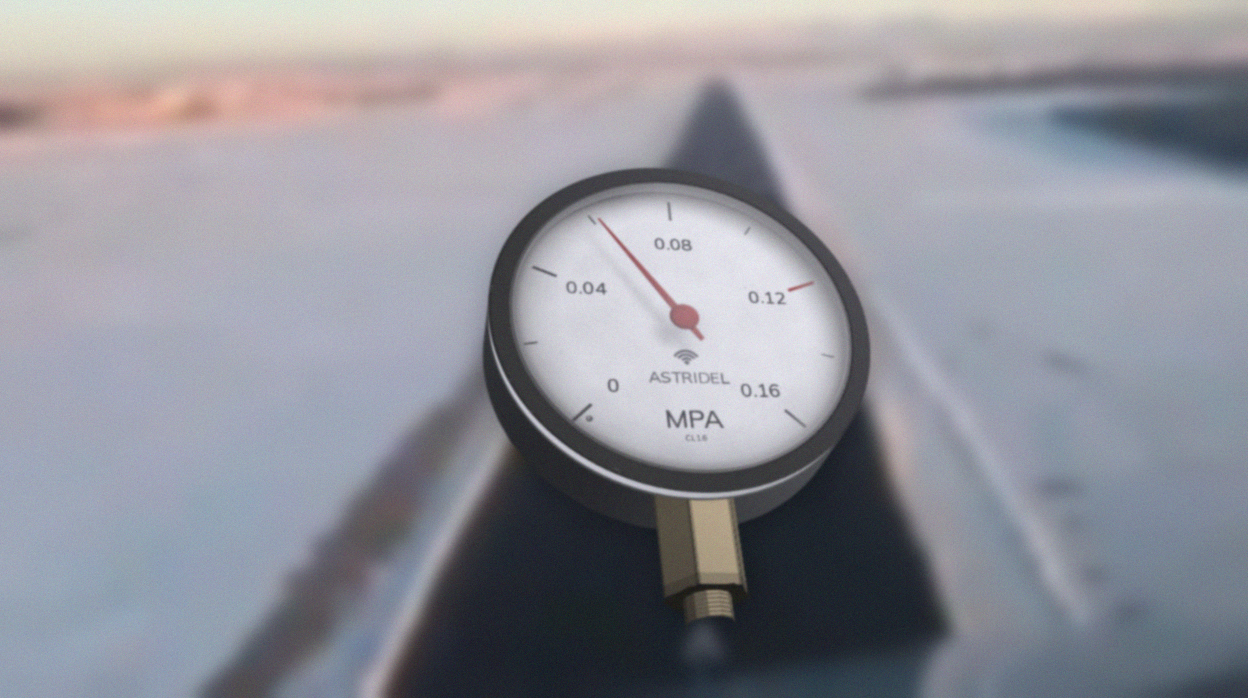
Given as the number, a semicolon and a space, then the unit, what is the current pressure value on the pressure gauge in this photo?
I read 0.06; MPa
